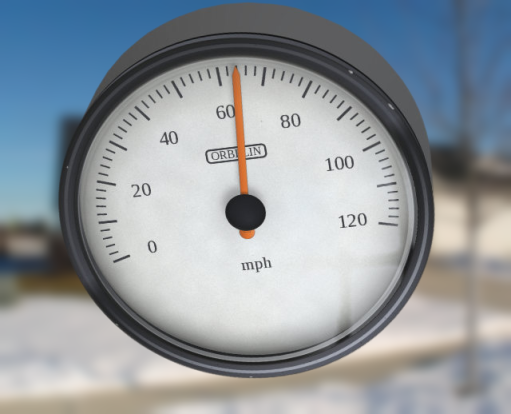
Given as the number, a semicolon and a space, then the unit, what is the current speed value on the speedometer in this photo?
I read 64; mph
